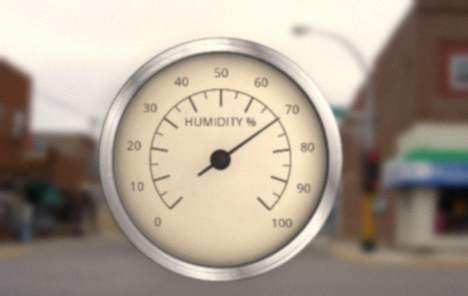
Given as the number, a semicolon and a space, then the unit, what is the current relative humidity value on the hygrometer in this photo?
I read 70; %
